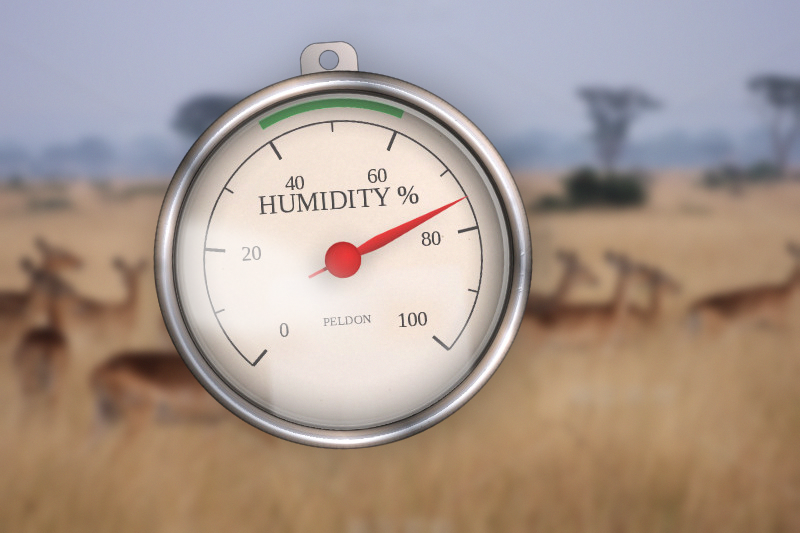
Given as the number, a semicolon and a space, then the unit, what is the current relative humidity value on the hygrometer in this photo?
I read 75; %
